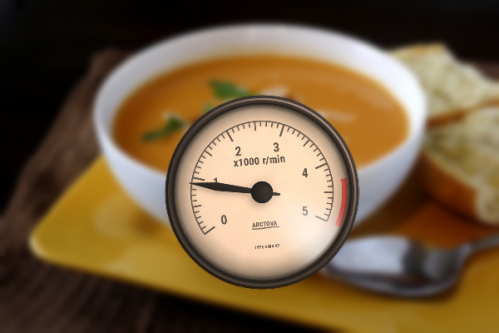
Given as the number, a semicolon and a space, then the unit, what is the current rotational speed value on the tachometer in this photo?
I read 900; rpm
